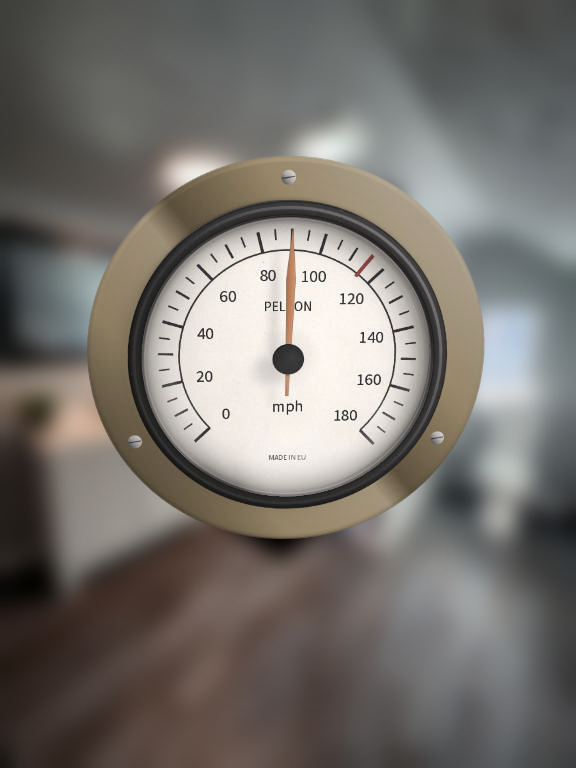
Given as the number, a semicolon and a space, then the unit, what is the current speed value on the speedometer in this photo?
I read 90; mph
